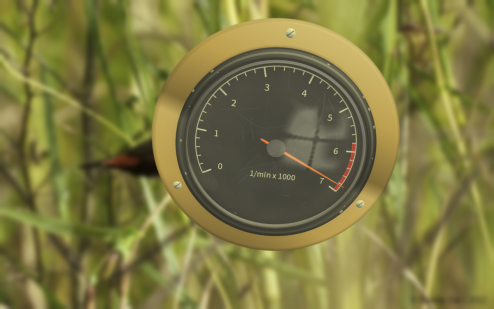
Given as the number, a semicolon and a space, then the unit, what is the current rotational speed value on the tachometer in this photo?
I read 6800; rpm
